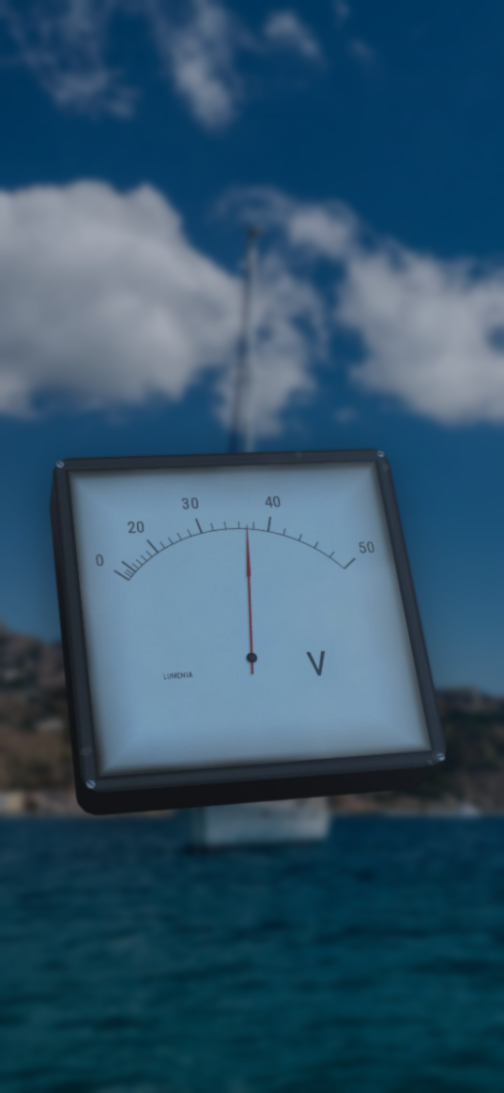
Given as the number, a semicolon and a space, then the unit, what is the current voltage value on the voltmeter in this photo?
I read 37; V
